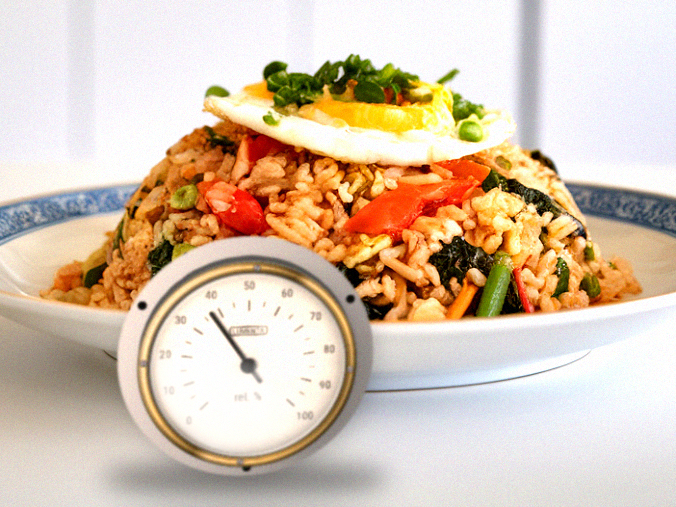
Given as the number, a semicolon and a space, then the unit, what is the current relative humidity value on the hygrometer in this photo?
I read 37.5; %
